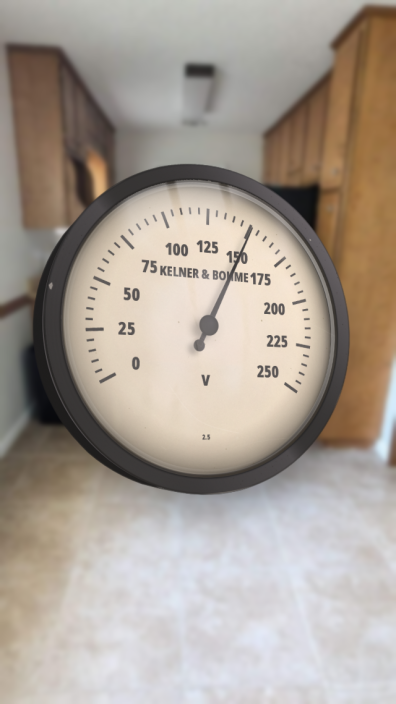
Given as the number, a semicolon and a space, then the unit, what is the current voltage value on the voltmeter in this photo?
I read 150; V
